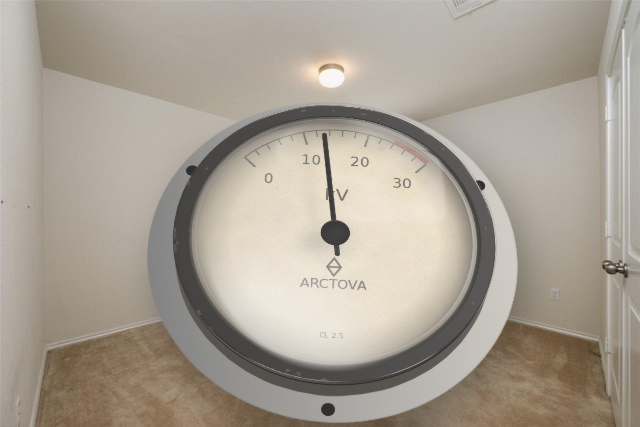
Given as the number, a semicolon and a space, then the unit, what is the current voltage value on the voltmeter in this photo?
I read 13; kV
